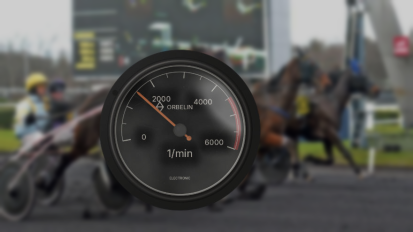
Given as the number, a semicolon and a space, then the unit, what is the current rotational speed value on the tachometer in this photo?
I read 1500; rpm
